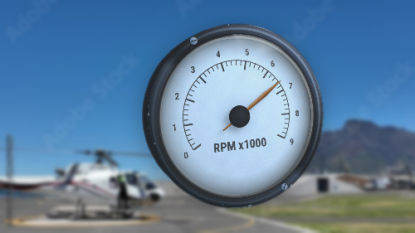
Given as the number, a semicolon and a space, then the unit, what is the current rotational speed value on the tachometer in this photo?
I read 6600; rpm
